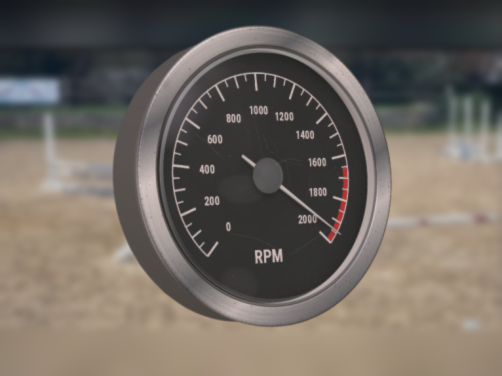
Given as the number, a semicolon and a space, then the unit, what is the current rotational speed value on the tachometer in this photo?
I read 1950; rpm
